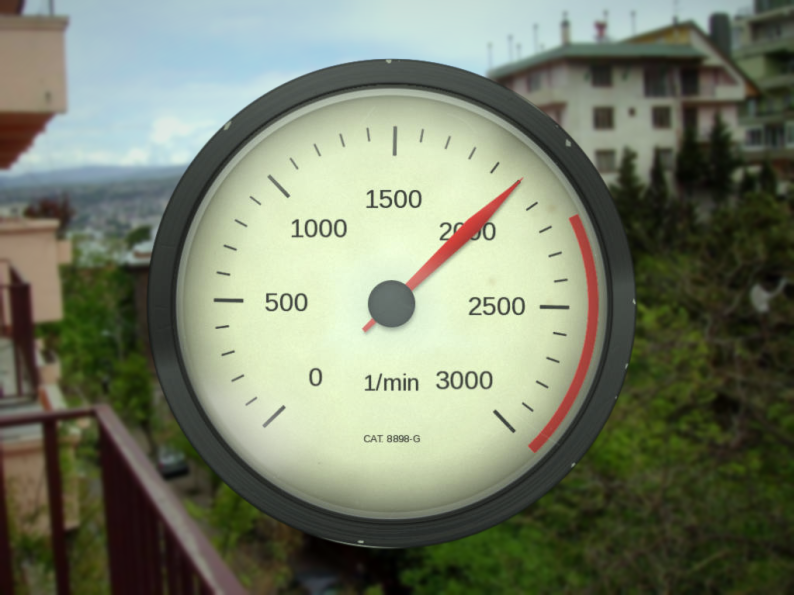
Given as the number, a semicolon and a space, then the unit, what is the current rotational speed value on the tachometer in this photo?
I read 2000; rpm
